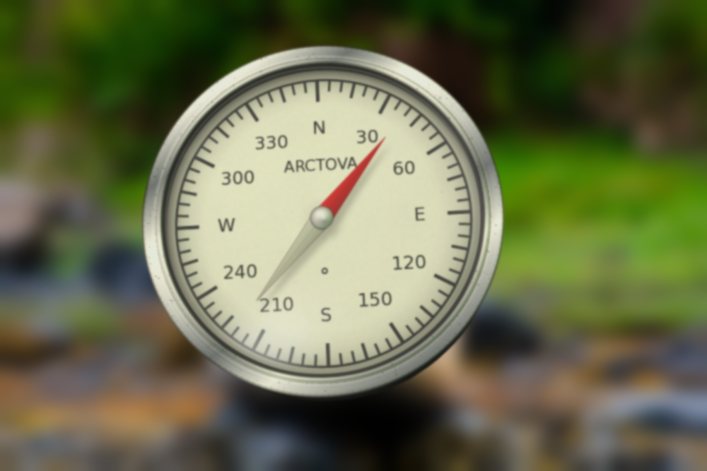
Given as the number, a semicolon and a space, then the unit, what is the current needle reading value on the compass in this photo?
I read 40; °
